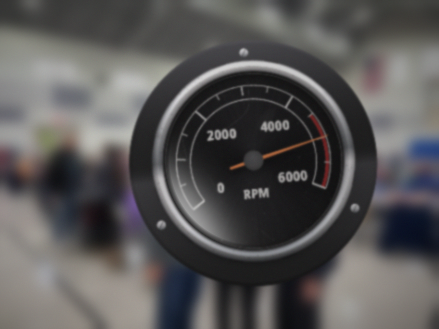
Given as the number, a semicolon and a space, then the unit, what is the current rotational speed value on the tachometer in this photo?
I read 5000; rpm
